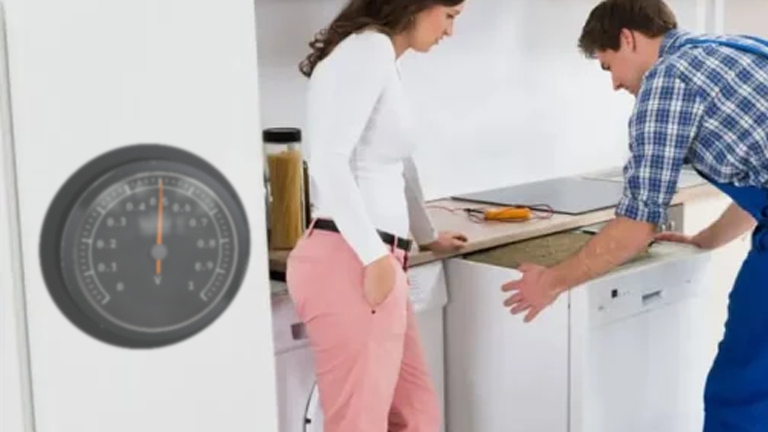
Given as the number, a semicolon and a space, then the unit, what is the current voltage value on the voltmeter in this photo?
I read 0.5; V
